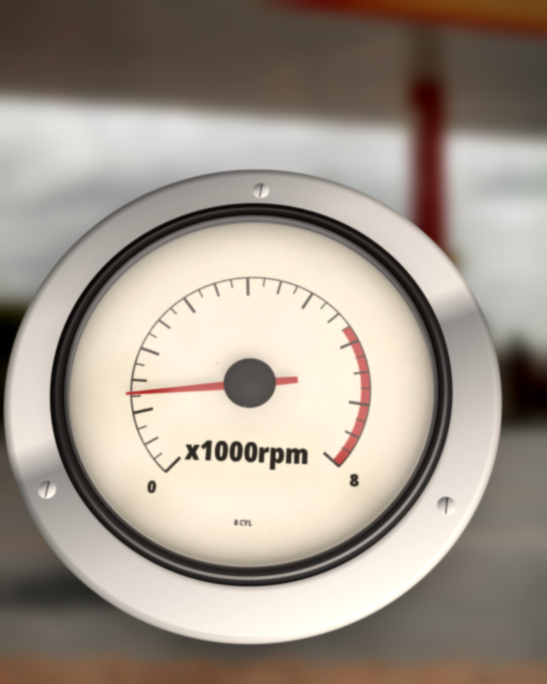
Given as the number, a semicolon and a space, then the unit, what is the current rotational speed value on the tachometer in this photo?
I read 1250; rpm
